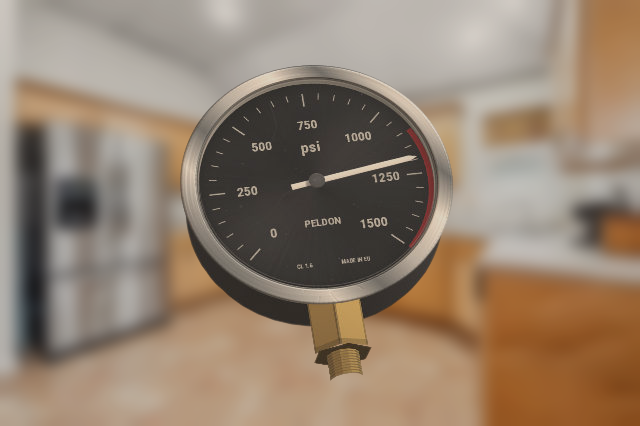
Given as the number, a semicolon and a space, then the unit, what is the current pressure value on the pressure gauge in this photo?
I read 1200; psi
